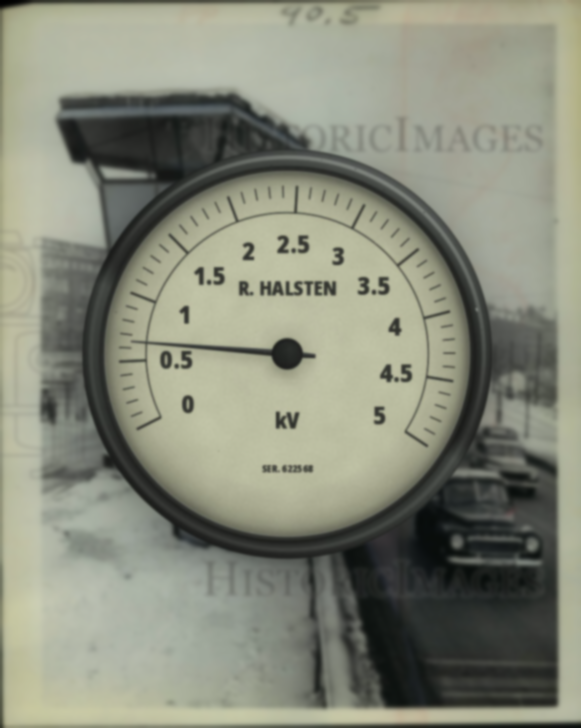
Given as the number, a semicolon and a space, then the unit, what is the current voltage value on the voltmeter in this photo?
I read 0.65; kV
